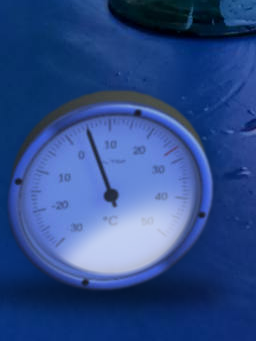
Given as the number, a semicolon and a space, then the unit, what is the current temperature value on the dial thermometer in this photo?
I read 5; °C
